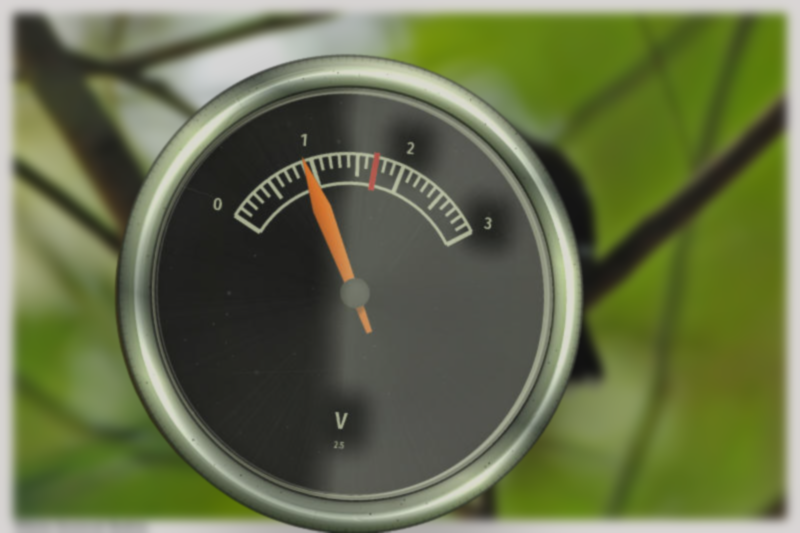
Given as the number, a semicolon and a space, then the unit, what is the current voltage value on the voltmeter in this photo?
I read 0.9; V
